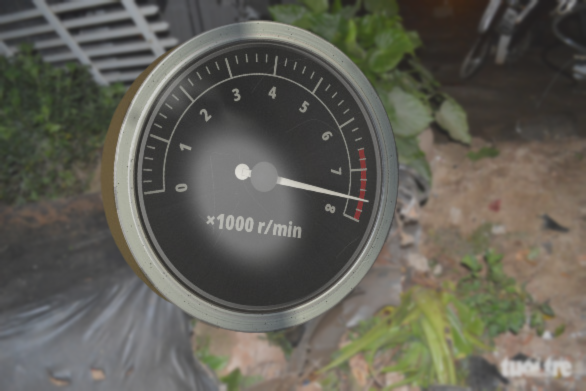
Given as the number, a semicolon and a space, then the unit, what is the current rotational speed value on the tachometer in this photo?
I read 7600; rpm
